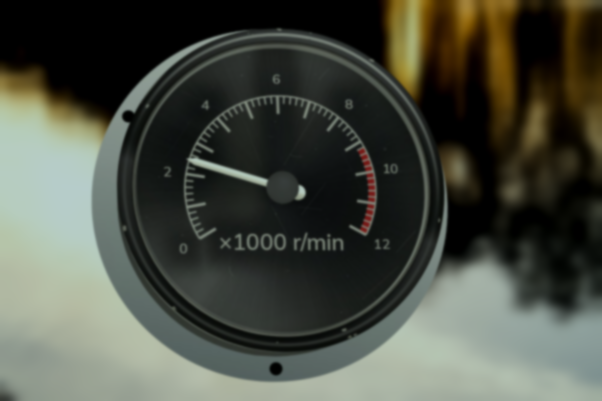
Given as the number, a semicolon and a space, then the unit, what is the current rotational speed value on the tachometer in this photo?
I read 2400; rpm
